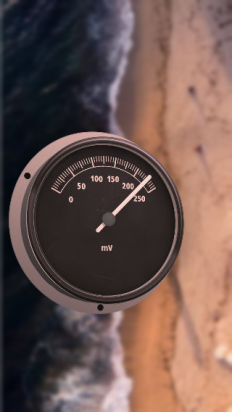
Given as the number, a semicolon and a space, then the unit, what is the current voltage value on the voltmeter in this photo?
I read 225; mV
